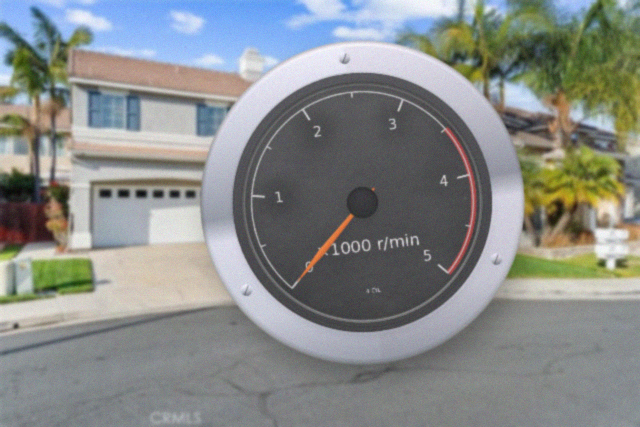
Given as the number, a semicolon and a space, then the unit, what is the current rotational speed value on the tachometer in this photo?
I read 0; rpm
